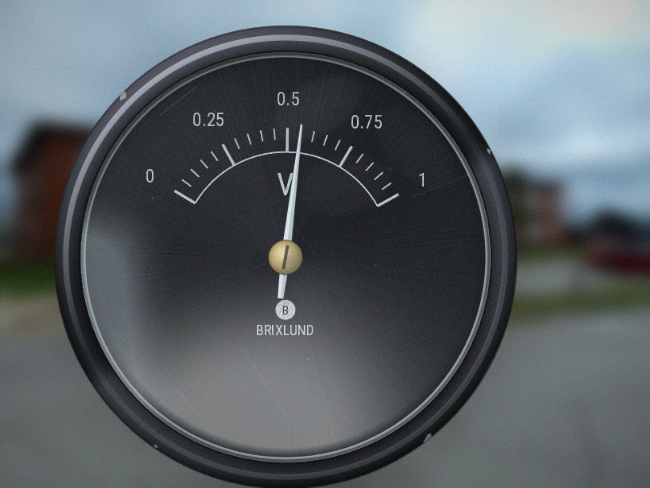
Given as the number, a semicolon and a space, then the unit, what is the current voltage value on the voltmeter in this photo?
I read 0.55; V
